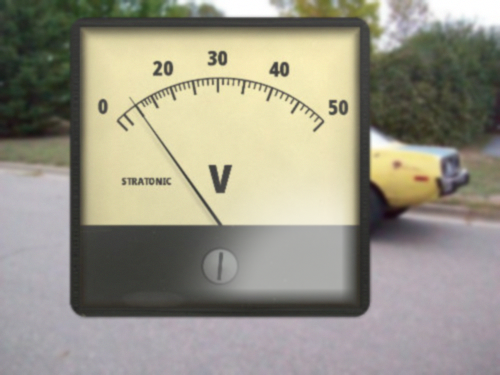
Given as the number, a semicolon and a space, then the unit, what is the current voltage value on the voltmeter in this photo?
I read 10; V
